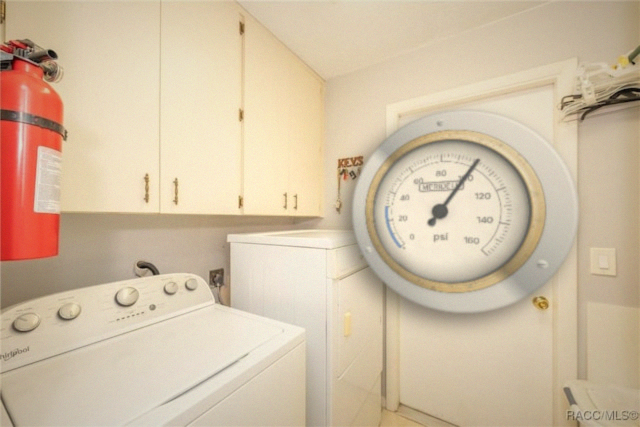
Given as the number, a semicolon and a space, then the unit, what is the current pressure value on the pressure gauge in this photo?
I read 100; psi
